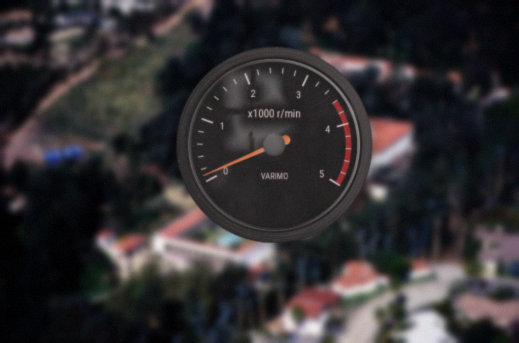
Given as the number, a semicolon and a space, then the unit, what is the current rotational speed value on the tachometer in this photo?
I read 100; rpm
